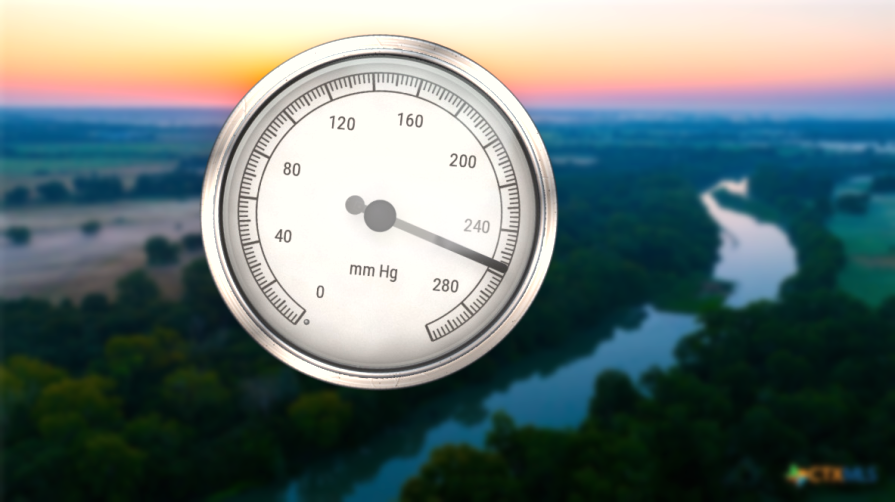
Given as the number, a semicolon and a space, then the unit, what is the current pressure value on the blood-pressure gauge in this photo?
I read 256; mmHg
